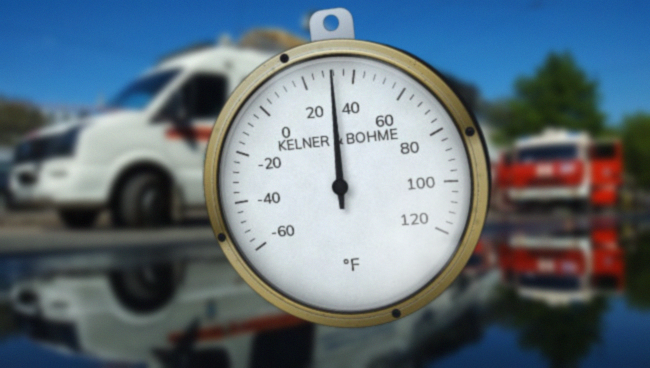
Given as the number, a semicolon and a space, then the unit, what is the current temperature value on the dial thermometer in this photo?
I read 32; °F
